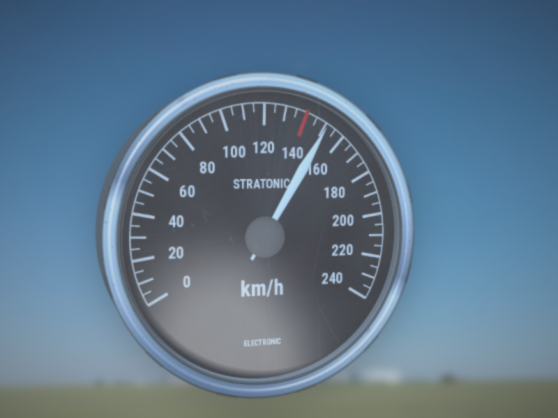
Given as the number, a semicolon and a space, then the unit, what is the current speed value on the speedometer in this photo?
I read 150; km/h
